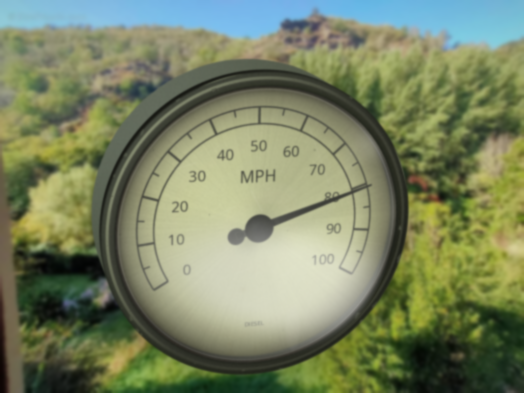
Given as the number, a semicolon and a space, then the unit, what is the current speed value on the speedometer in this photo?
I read 80; mph
